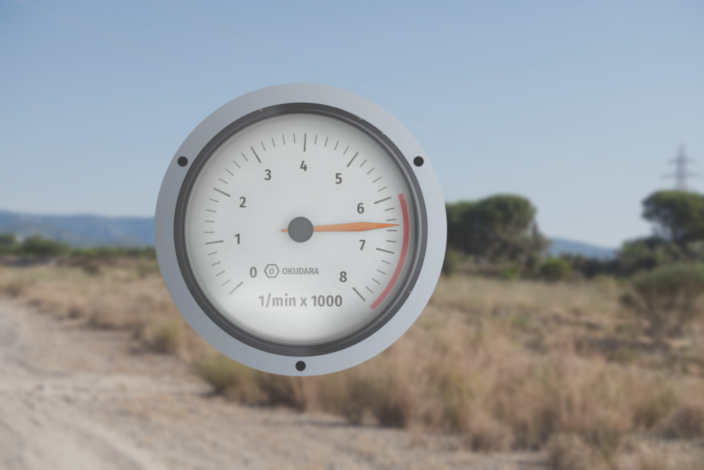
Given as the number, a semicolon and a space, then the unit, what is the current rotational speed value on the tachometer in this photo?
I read 6500; rpm
